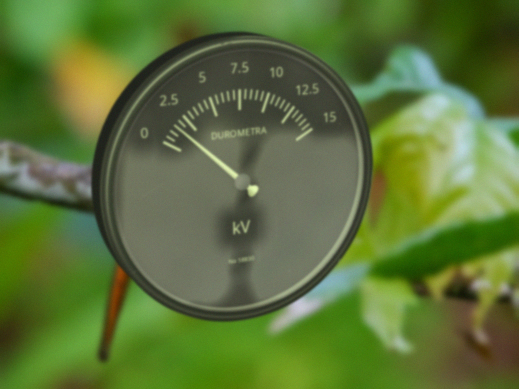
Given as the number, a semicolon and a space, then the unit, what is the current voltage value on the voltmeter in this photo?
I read 1.5; kV
